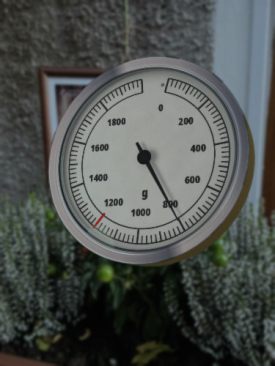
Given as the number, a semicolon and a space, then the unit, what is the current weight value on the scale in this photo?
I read 800; g
